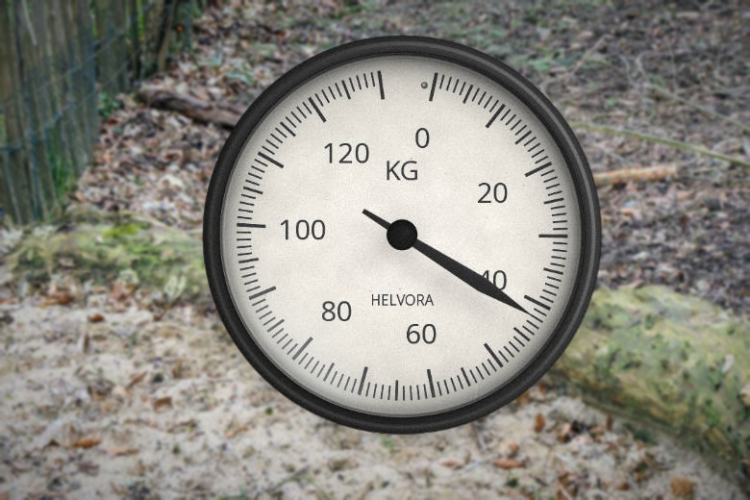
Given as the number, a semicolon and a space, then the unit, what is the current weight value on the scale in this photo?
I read 42; kg
